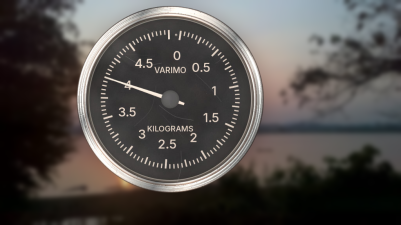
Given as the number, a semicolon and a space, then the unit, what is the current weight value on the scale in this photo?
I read 4; kg
